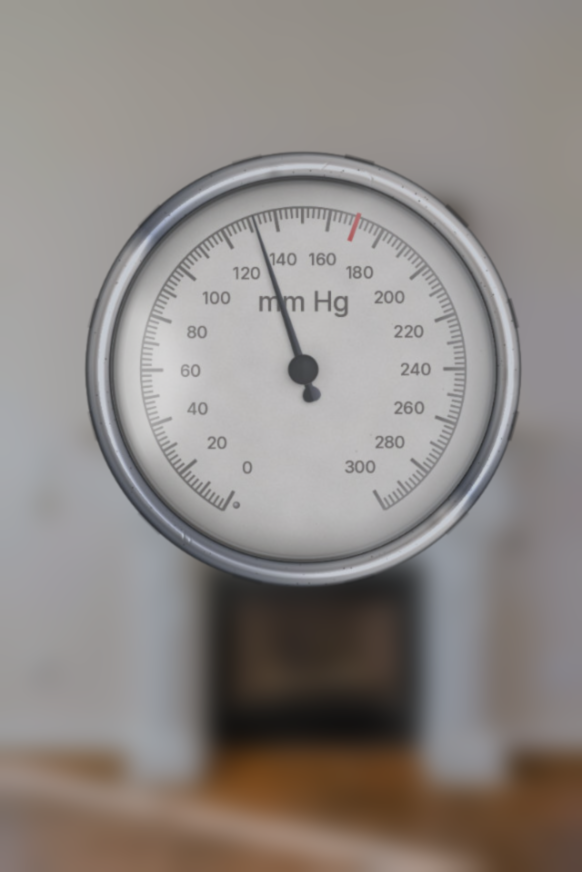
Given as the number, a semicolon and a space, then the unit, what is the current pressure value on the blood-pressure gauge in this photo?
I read 132; mmHg
